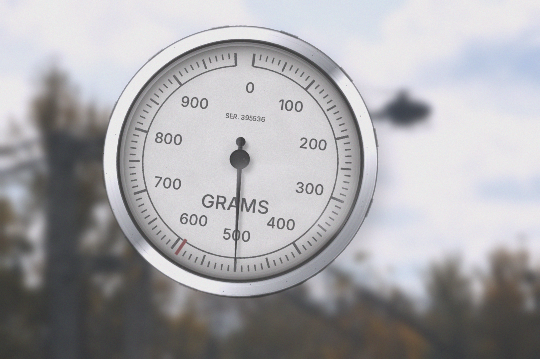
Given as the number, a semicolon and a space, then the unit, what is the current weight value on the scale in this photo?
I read 500; g
